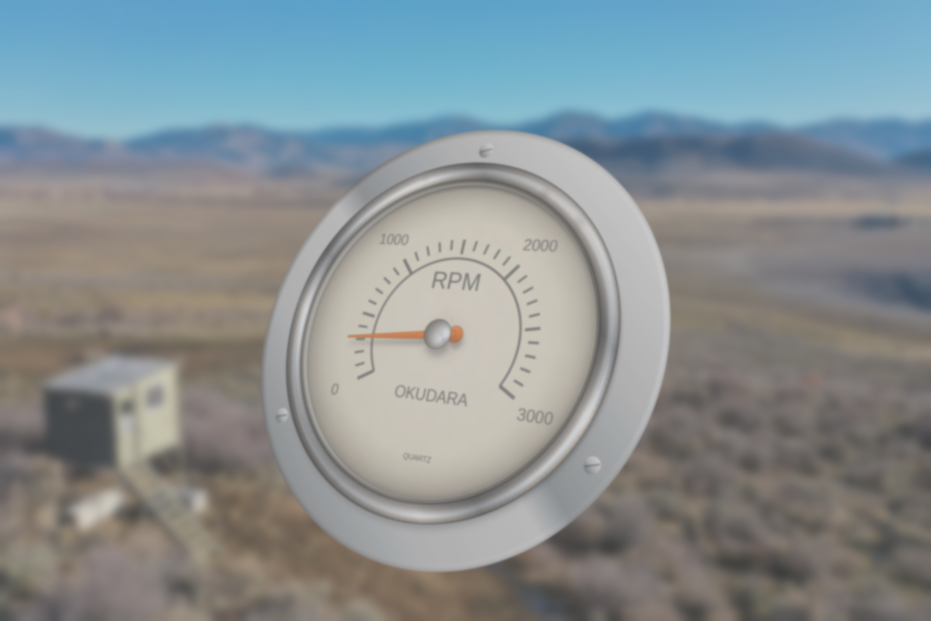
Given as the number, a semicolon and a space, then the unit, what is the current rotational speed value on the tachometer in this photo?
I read 300; rpm
